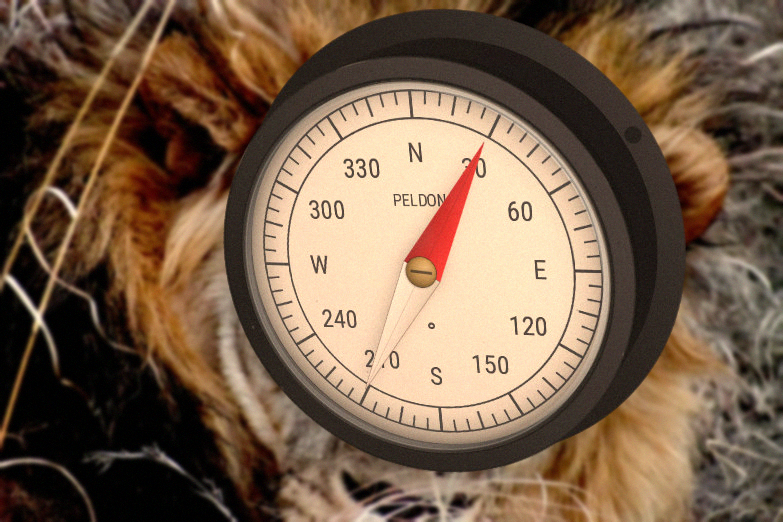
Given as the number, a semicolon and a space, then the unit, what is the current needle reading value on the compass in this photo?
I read 30; °
